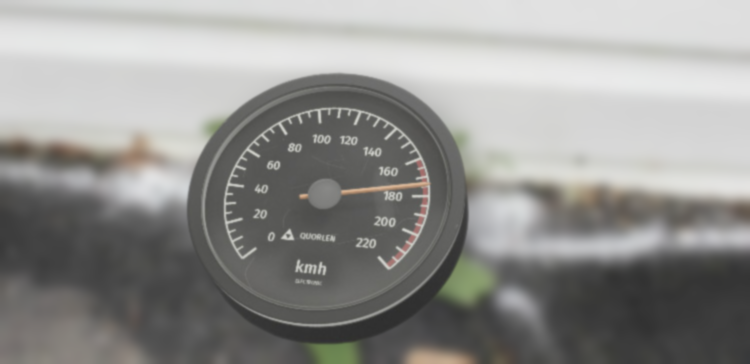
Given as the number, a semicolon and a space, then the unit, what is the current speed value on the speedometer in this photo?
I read 175; km/h
